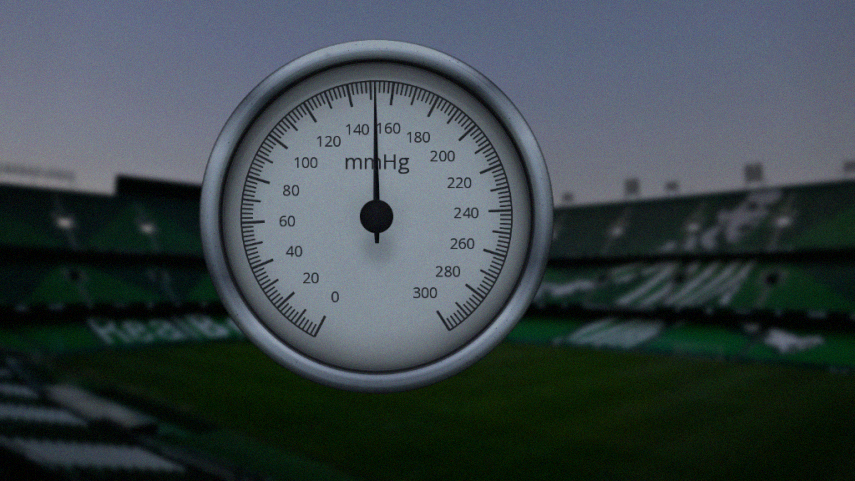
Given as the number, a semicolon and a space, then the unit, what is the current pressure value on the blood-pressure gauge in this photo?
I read 152; mmHg
